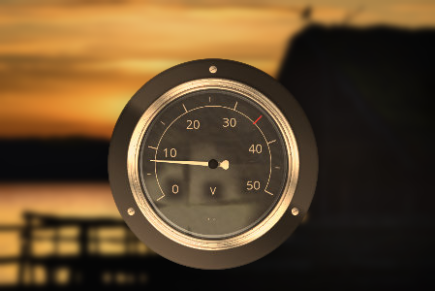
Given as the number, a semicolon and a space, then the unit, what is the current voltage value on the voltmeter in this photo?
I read 7.5; V
